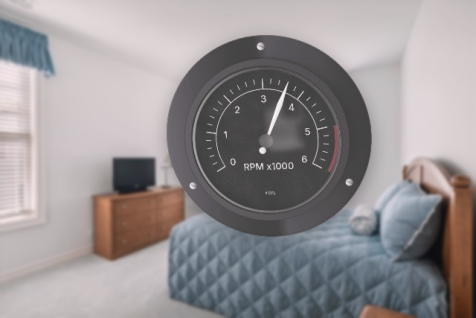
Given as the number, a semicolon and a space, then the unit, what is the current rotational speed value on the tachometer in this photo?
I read 3600; rpm
